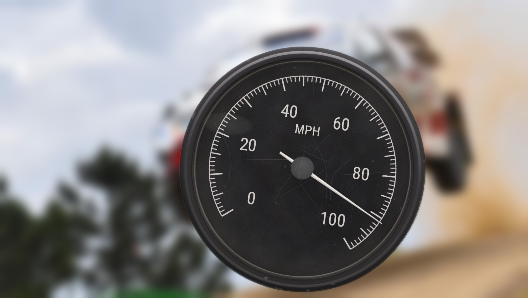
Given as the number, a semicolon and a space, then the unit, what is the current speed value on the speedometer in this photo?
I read 91; mph
